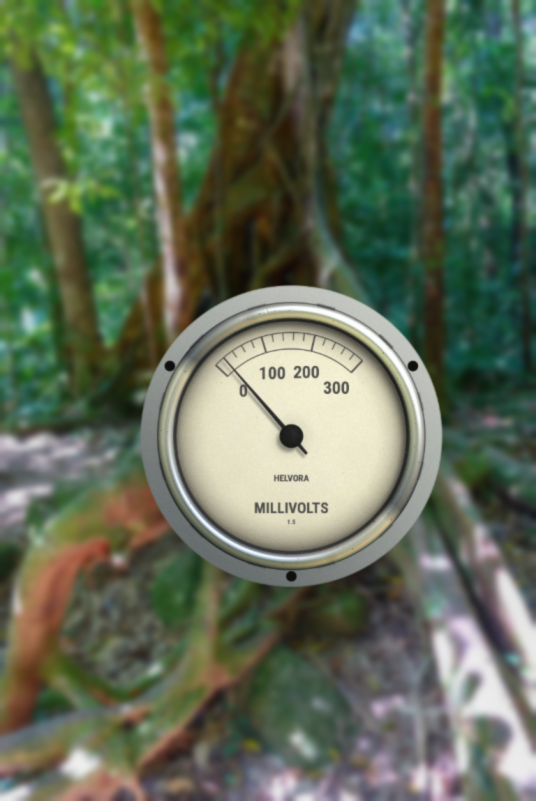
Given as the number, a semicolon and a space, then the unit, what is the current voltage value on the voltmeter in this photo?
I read 20; mV
